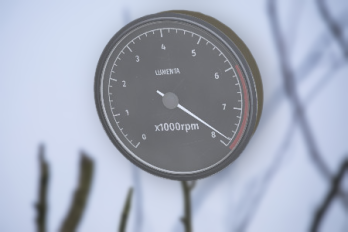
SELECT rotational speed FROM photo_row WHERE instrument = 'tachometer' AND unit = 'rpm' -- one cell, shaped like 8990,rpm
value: 7800,rpm
